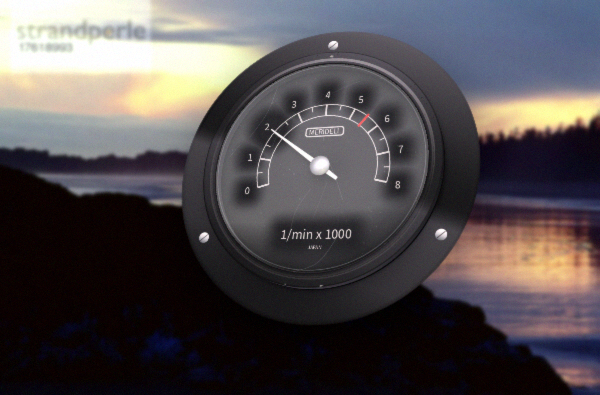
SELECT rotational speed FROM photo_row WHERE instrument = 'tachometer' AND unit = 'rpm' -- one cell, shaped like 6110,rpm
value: 2000,rpm
